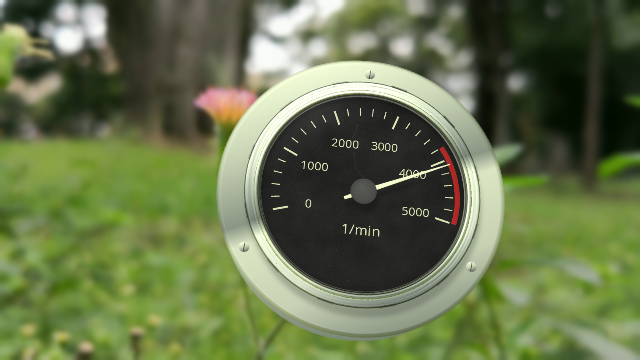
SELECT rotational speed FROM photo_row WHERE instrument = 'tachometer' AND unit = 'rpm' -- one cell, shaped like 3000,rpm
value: 4100,rpm
